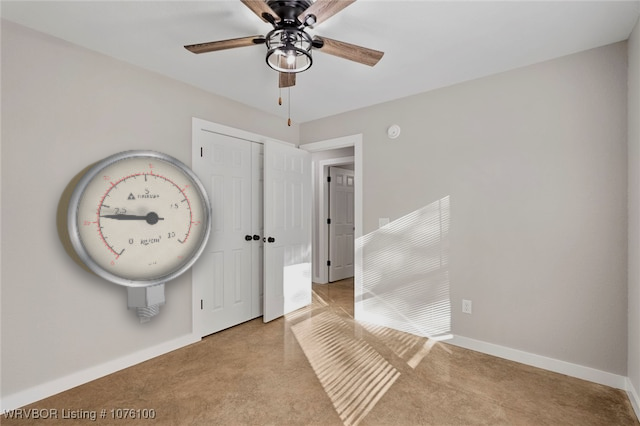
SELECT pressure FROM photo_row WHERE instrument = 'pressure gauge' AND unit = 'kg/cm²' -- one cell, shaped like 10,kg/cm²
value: 2,kg/cm²
